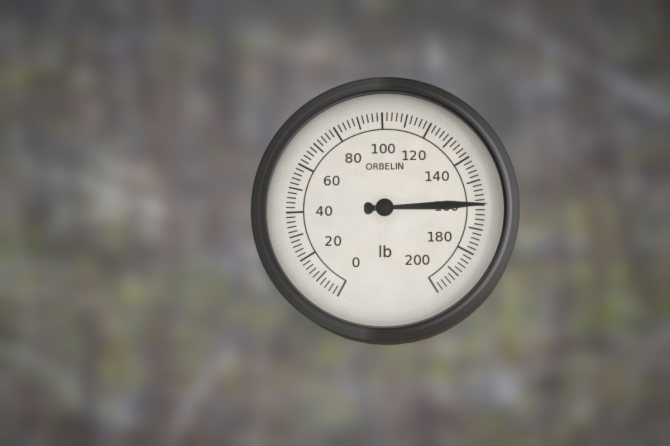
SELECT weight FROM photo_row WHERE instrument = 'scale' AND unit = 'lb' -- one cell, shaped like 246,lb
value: 160,lb
